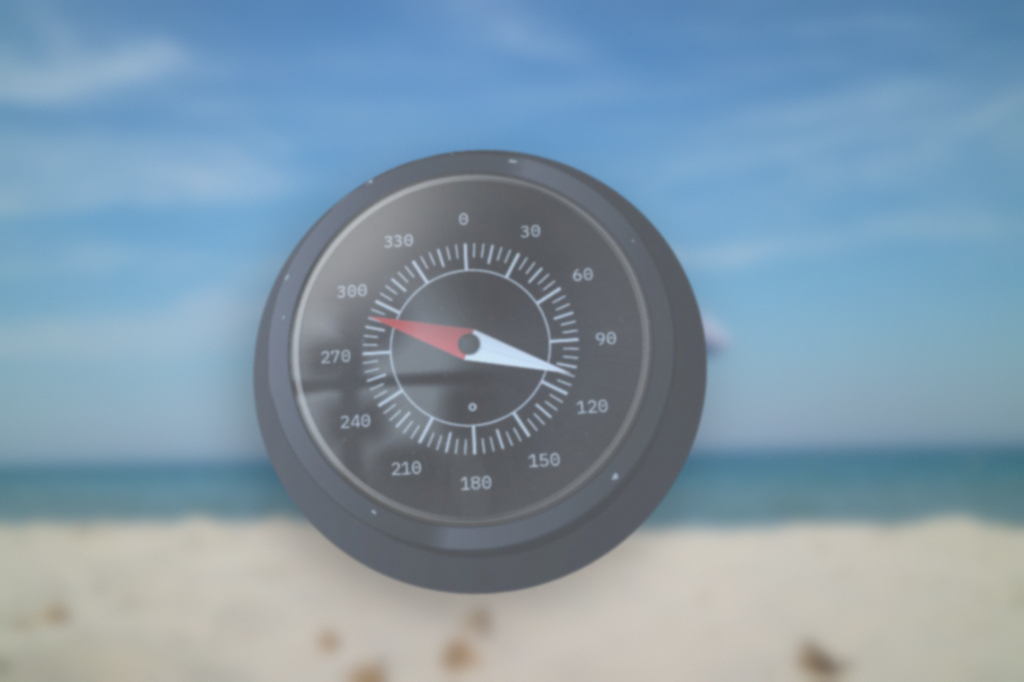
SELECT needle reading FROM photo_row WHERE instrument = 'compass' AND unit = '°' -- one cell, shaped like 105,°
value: 290,°
